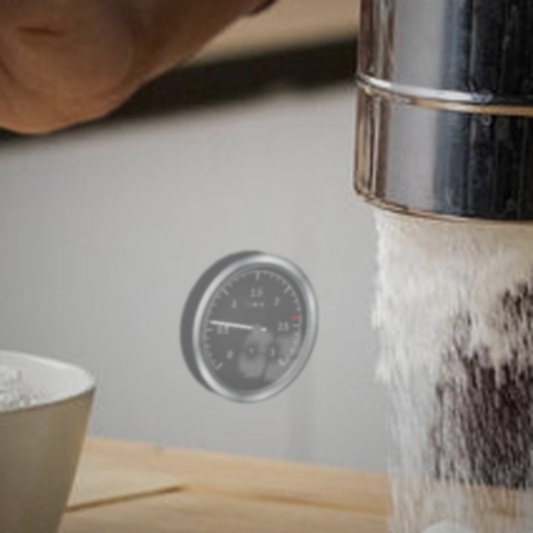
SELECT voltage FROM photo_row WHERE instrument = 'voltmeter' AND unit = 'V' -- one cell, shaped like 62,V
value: 0.6,V
